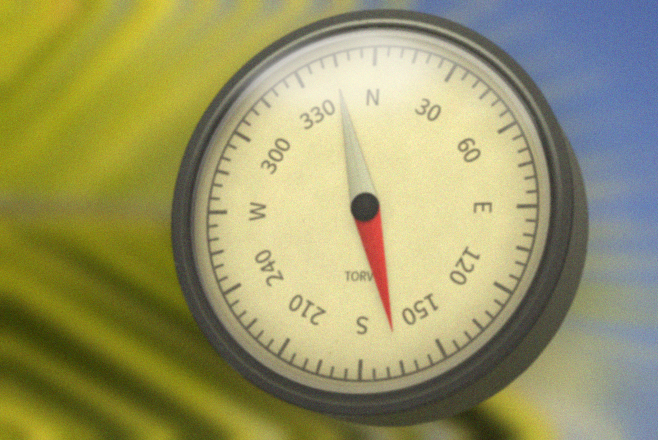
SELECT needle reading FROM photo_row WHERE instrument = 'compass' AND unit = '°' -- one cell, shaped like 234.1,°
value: 165,°
